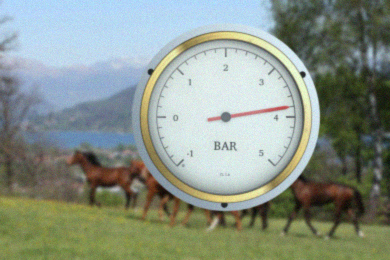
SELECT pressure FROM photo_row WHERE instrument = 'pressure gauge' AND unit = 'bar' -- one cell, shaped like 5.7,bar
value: 3.8,bar
